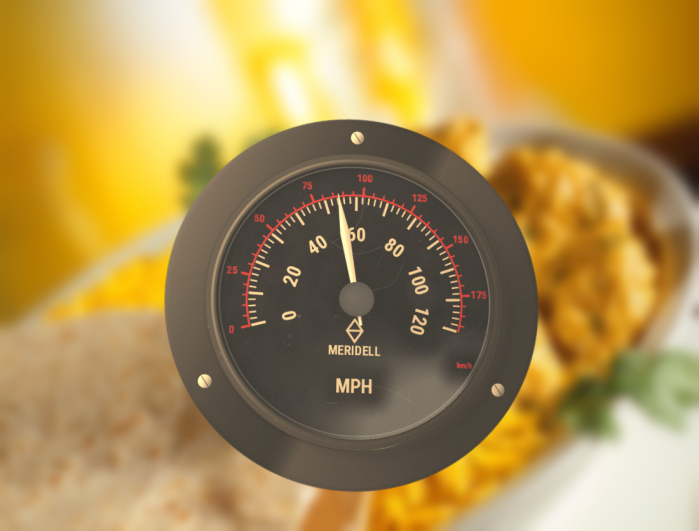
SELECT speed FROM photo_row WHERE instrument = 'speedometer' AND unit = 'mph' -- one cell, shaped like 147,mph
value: 54,mph
